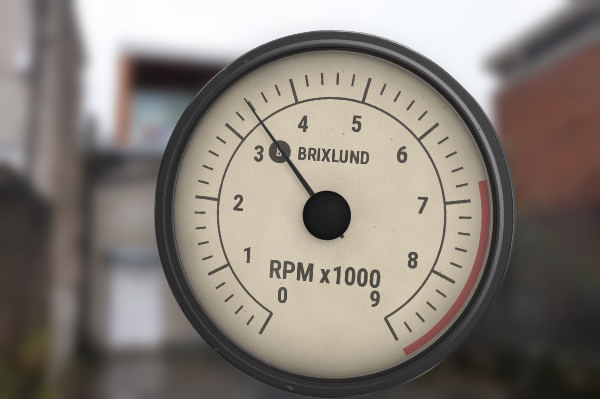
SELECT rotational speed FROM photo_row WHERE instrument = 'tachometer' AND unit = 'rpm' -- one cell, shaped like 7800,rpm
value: 3400,rpm
